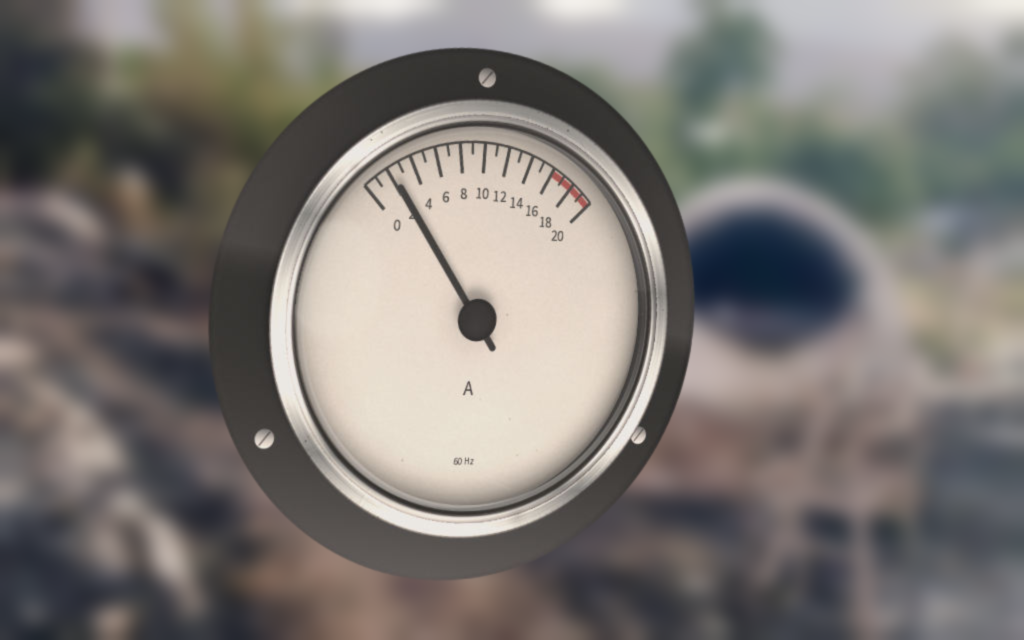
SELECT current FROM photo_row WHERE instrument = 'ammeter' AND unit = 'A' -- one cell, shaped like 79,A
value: 2,A
